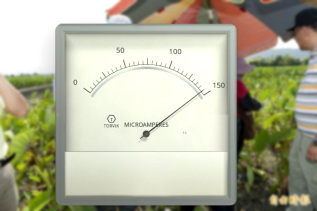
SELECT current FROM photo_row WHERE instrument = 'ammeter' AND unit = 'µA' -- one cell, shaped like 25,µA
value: 145,µA
